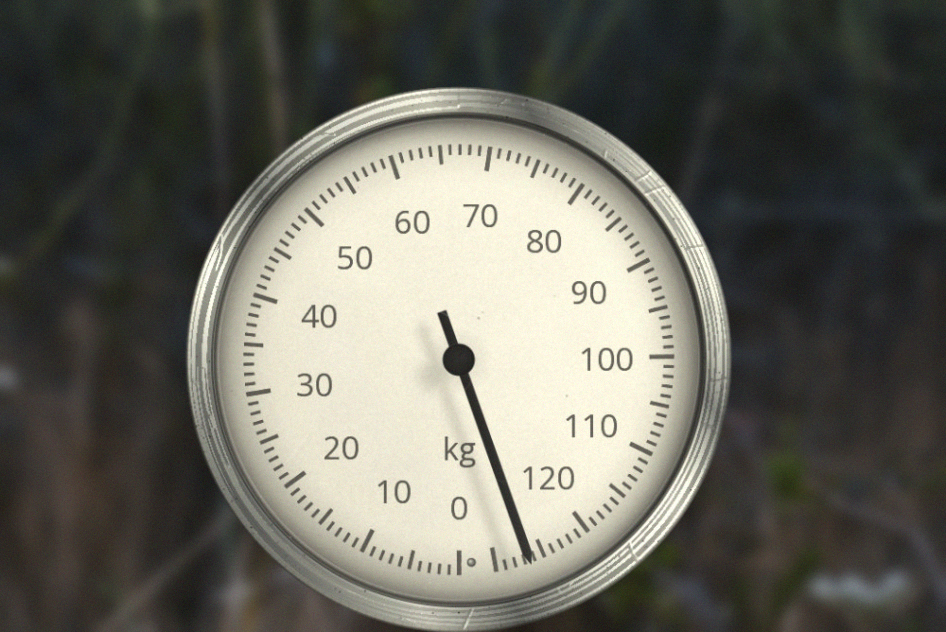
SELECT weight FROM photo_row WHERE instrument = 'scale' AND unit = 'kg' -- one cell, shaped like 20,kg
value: 126.5,kg
